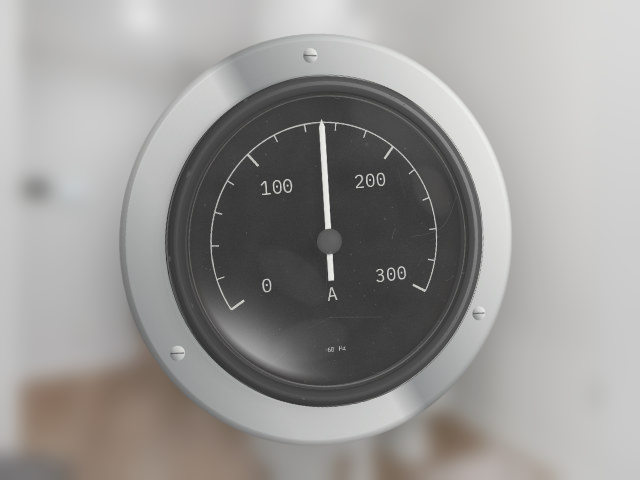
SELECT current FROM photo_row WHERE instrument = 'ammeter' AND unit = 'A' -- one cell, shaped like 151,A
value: 150,A
